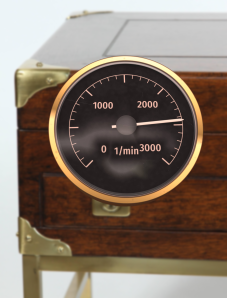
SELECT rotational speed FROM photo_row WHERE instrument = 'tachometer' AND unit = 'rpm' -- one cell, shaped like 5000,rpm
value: 2450,rpm
